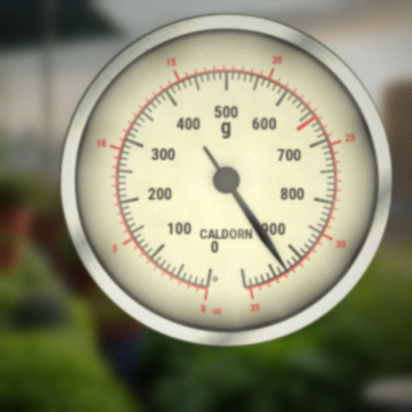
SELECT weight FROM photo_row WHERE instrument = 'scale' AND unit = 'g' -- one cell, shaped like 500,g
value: 930,g
